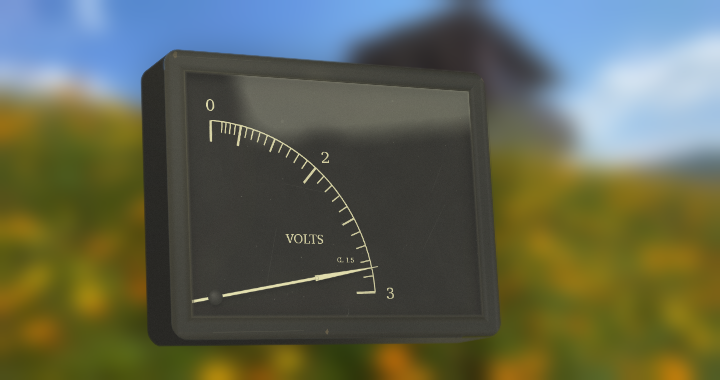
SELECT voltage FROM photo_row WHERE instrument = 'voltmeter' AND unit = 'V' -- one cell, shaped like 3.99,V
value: 2.85,V
